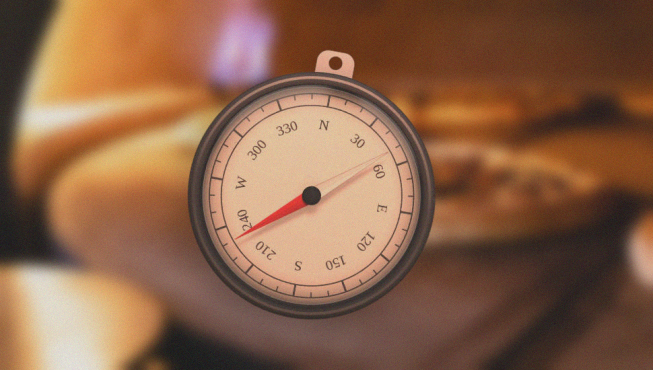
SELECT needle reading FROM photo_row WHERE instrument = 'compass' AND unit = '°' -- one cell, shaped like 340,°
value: 230,°
